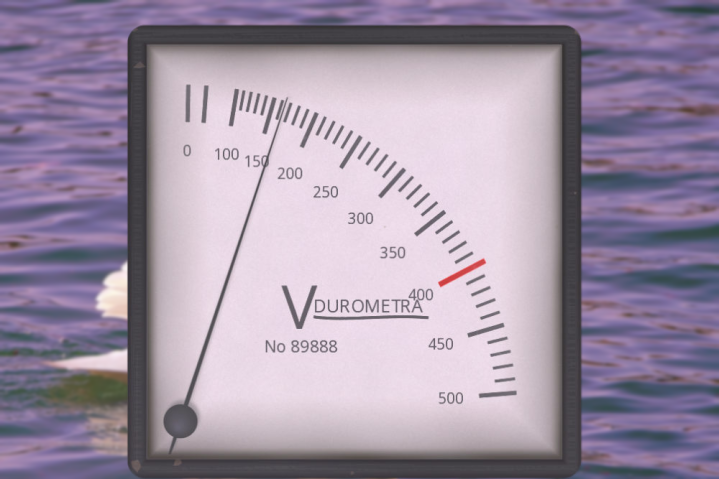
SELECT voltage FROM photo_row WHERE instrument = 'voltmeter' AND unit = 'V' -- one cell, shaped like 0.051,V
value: 165,V
